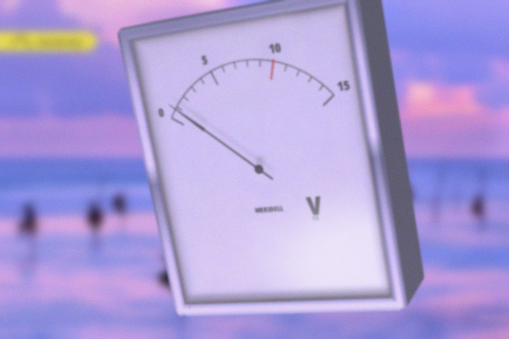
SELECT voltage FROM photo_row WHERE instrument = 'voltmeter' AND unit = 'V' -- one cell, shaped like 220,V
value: 1,V
